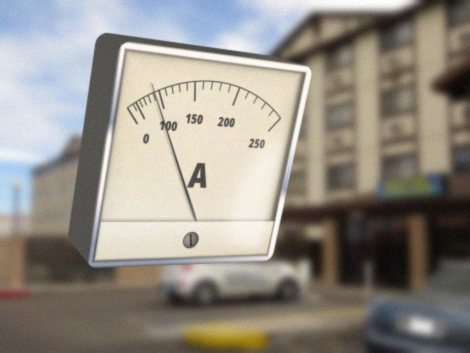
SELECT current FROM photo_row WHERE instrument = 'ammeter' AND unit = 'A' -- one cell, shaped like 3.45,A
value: 90,A
